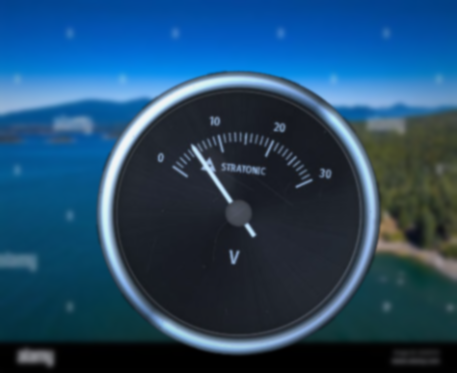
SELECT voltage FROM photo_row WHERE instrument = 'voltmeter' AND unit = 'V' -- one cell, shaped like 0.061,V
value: 5,V
